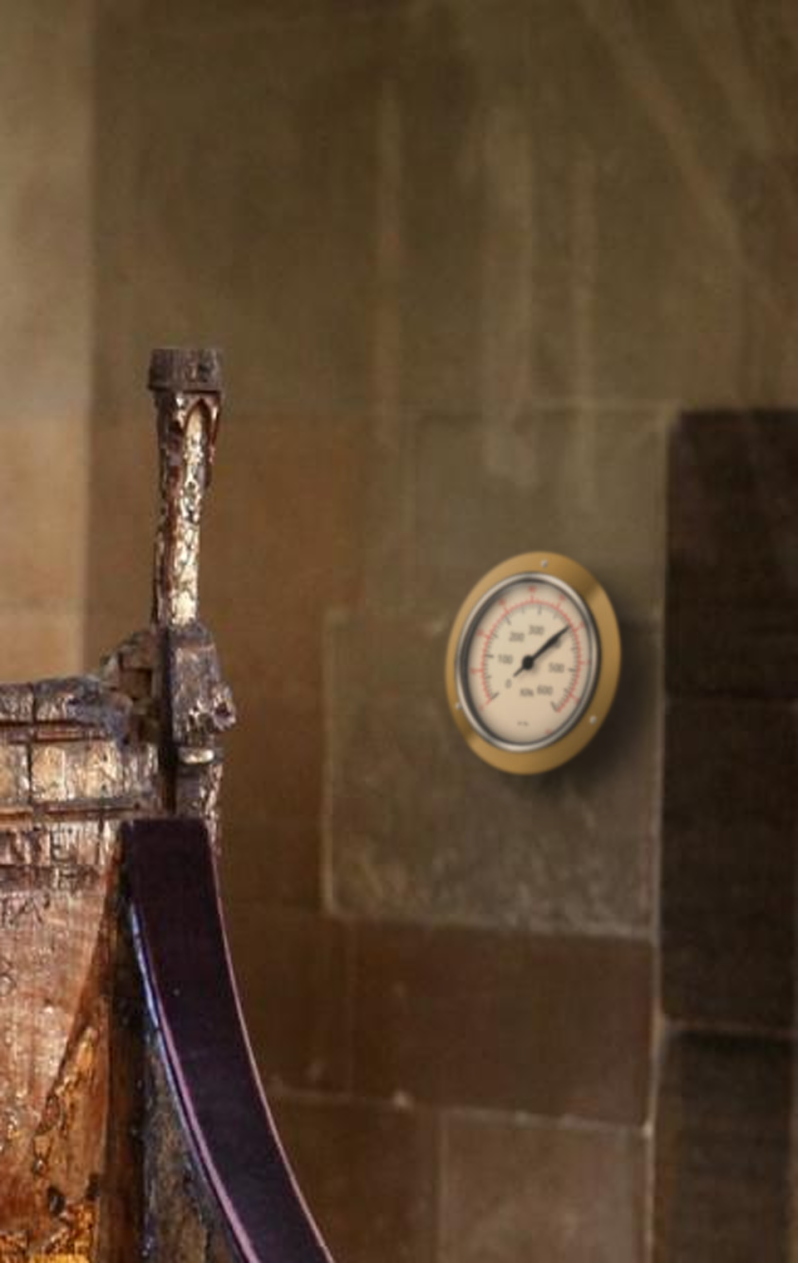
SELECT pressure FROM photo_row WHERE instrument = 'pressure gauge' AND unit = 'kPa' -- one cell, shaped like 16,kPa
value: 400,kPa
